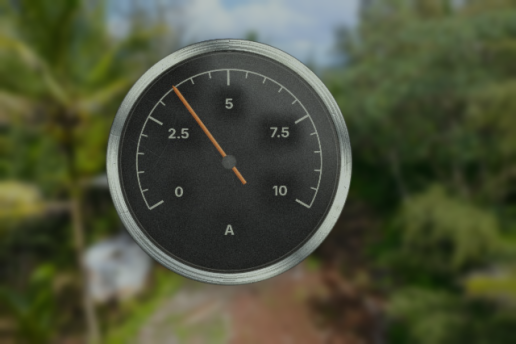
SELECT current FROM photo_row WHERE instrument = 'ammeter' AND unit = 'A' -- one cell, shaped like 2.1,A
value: 3.5,A
